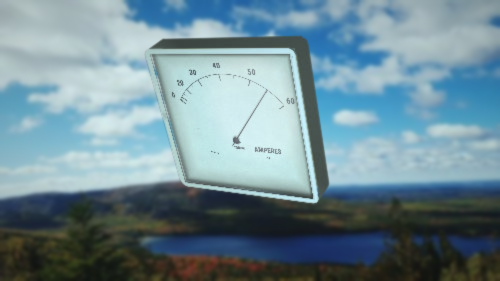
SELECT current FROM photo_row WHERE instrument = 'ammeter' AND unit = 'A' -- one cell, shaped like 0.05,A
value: 55,A
